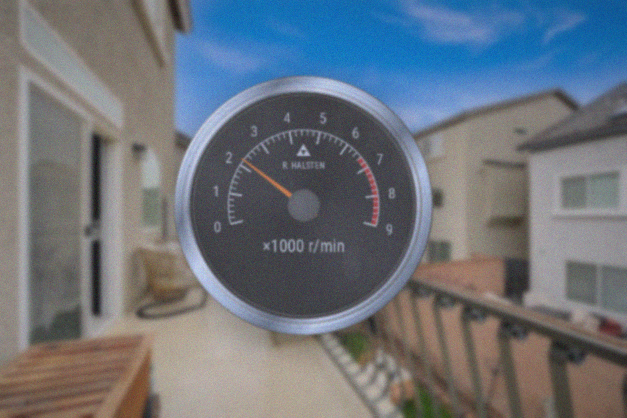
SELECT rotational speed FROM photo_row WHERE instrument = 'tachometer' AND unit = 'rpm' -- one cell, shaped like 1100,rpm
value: 2200,rpm
